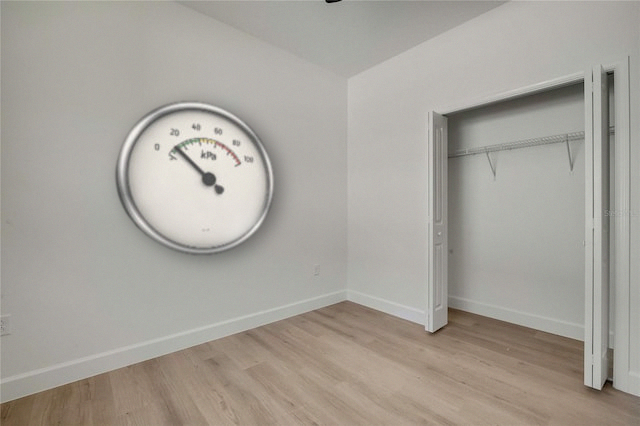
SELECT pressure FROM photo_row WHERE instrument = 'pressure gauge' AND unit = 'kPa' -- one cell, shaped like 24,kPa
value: 10,kPa
